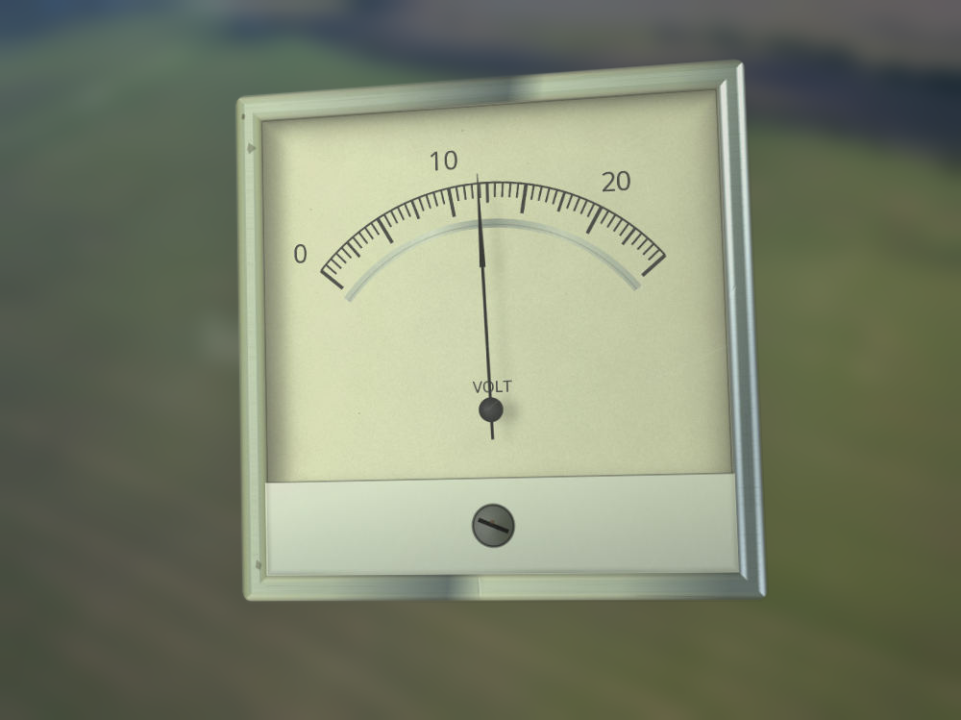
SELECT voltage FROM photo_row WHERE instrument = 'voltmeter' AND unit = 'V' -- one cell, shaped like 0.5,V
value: 12,V
